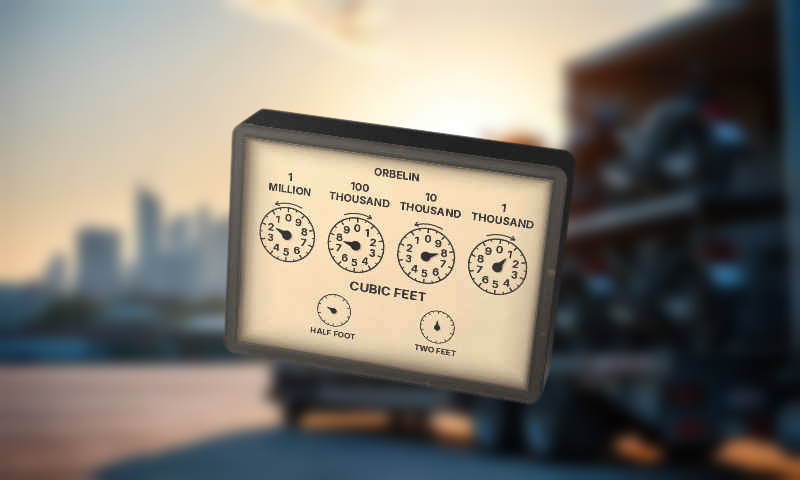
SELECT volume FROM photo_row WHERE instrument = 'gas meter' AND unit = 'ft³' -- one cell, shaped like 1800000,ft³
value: 178100,ft³
